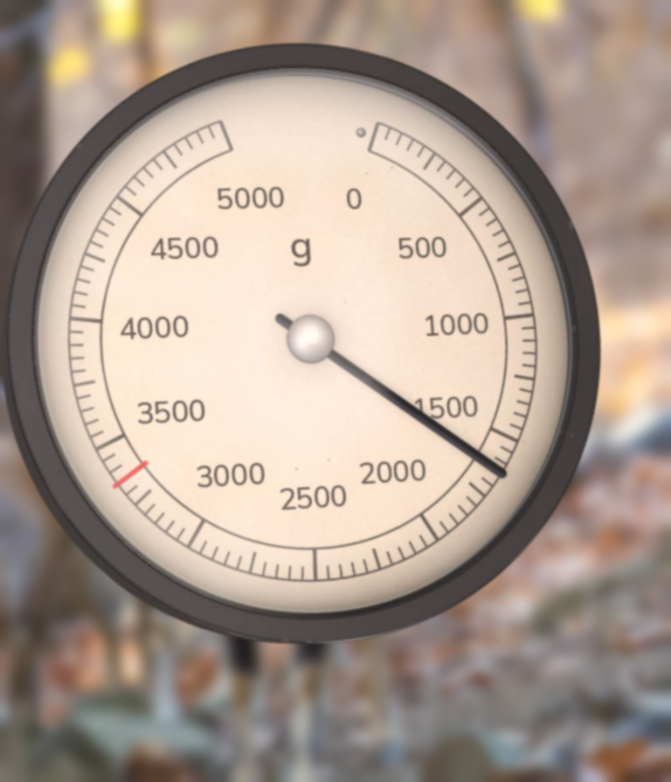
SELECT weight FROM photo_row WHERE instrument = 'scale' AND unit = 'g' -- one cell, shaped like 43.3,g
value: 1650,g
